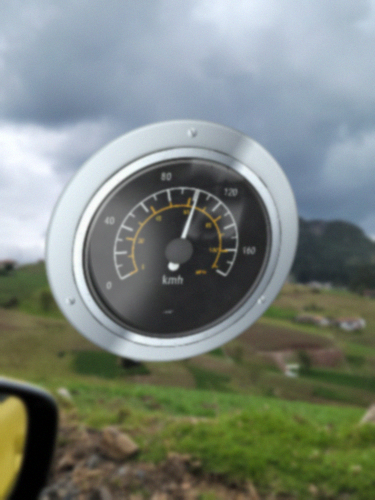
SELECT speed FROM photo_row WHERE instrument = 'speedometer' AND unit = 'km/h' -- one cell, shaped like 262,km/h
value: 100,km/h
